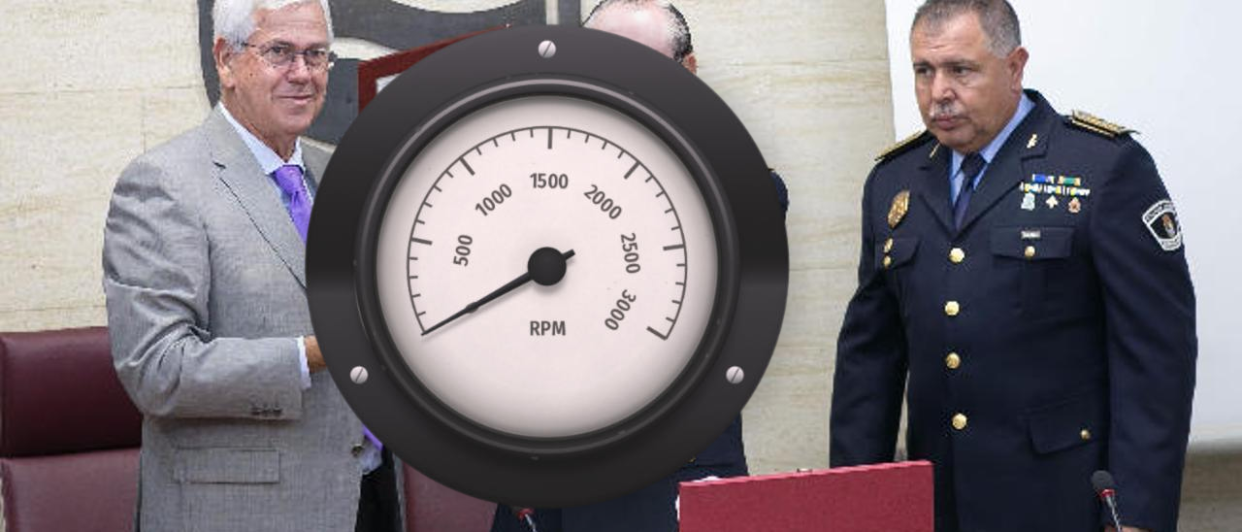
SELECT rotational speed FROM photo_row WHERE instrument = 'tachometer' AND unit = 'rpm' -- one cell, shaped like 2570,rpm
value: 0,rpm
